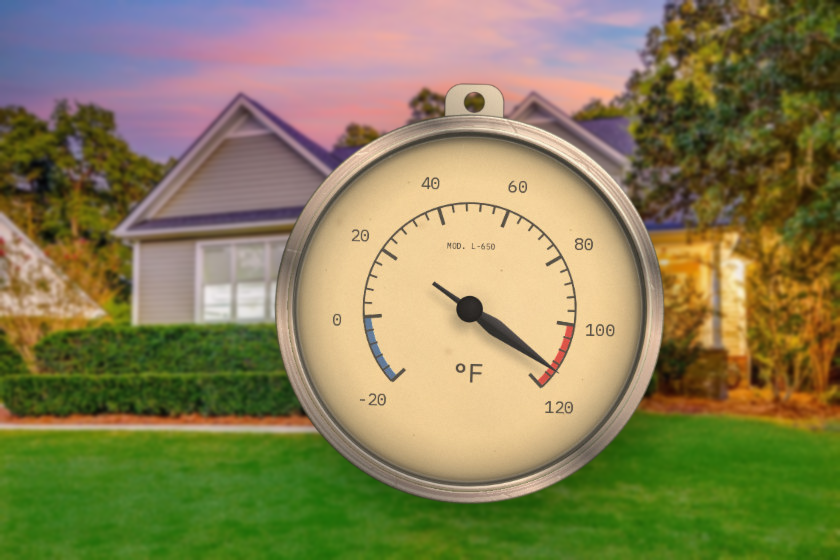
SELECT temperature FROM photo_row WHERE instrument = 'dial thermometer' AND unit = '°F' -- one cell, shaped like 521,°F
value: 114,°F
